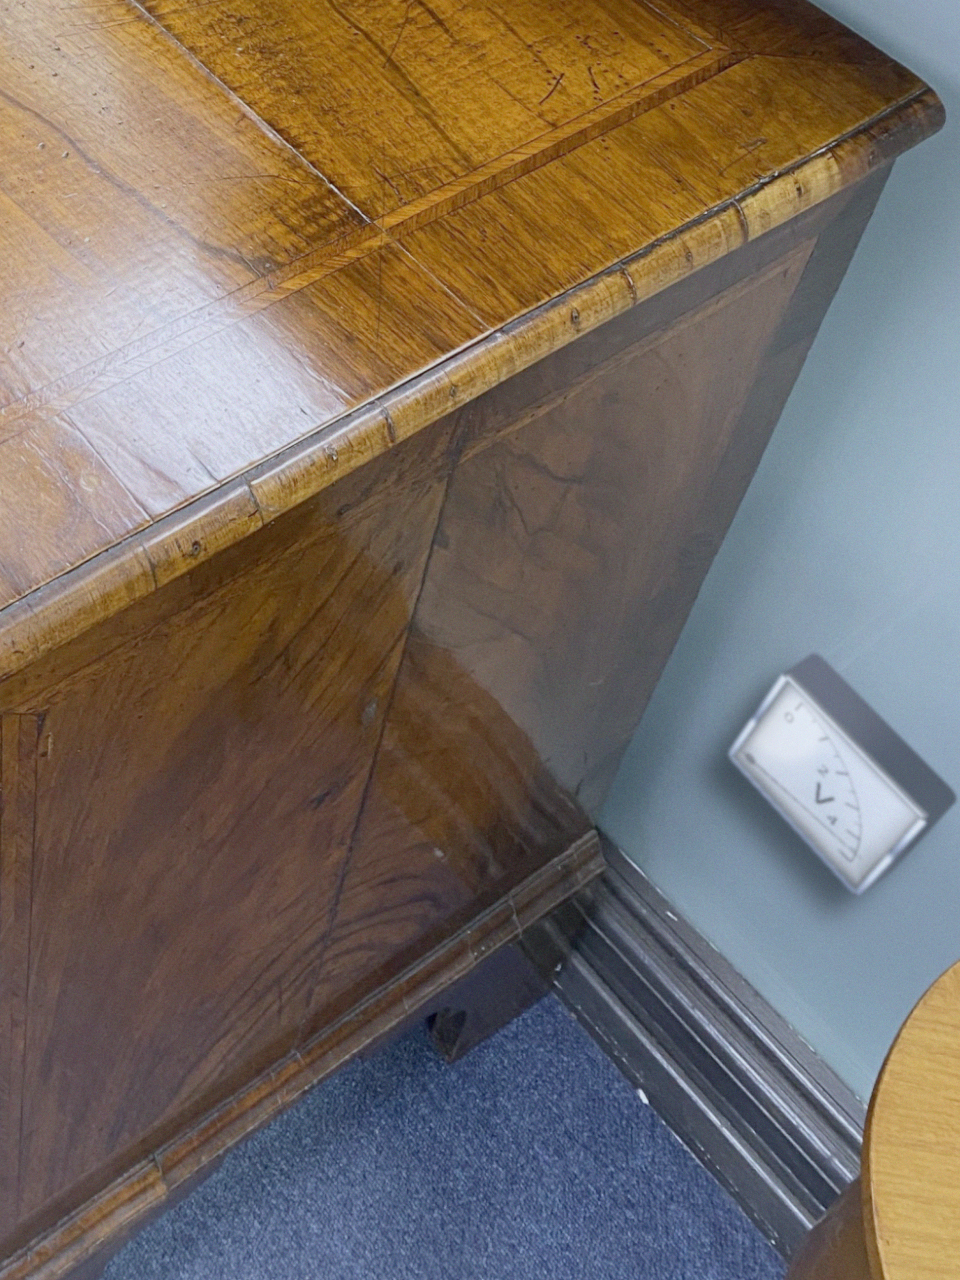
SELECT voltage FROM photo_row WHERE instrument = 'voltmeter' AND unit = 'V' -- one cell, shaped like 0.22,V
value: 4.5,V
